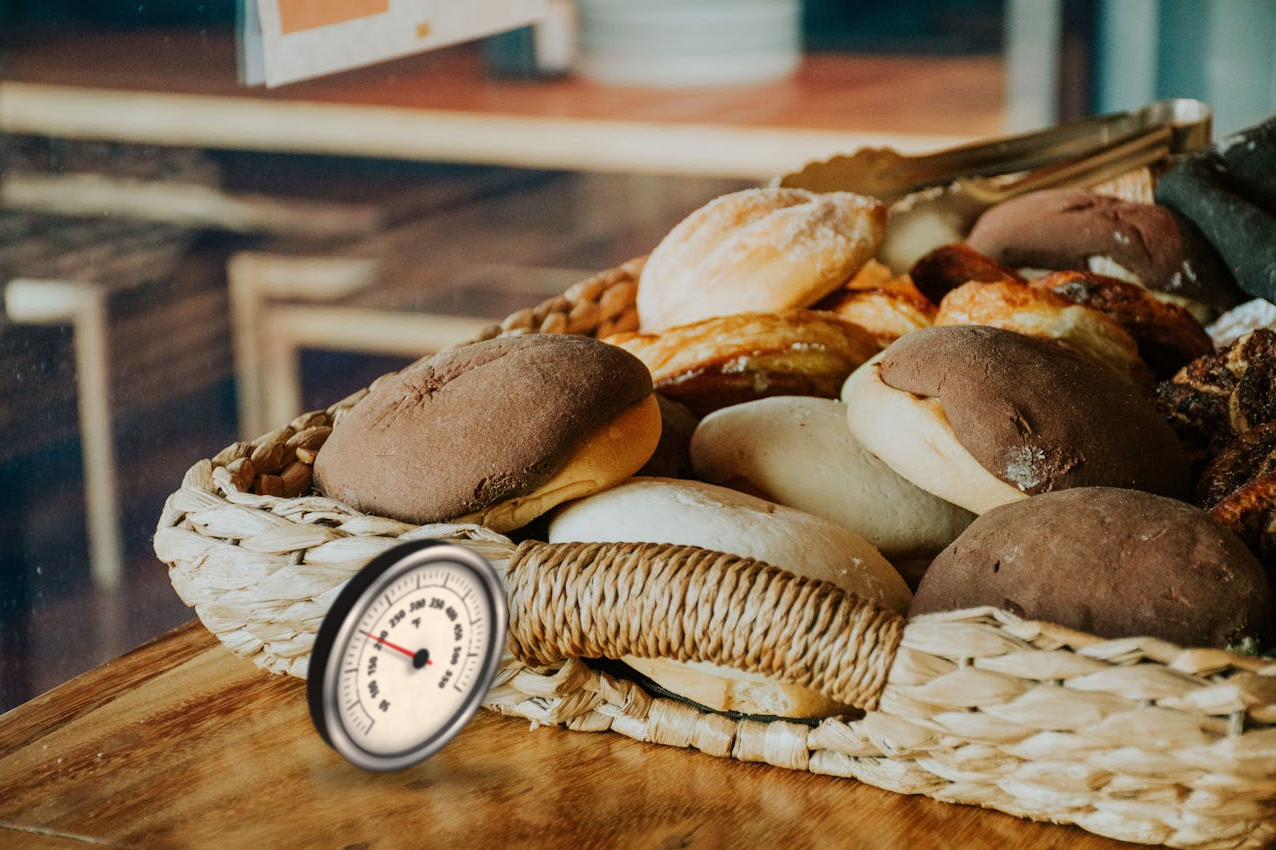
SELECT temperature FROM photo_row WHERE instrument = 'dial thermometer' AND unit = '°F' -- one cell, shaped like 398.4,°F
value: 200,°F
